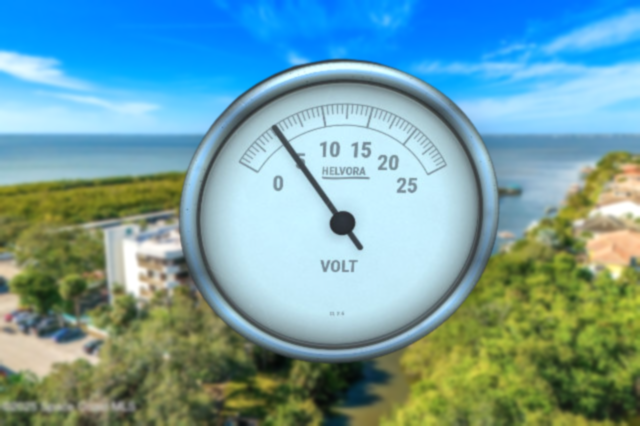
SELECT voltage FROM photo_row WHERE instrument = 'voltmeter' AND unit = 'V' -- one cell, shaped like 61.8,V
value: 5,V
